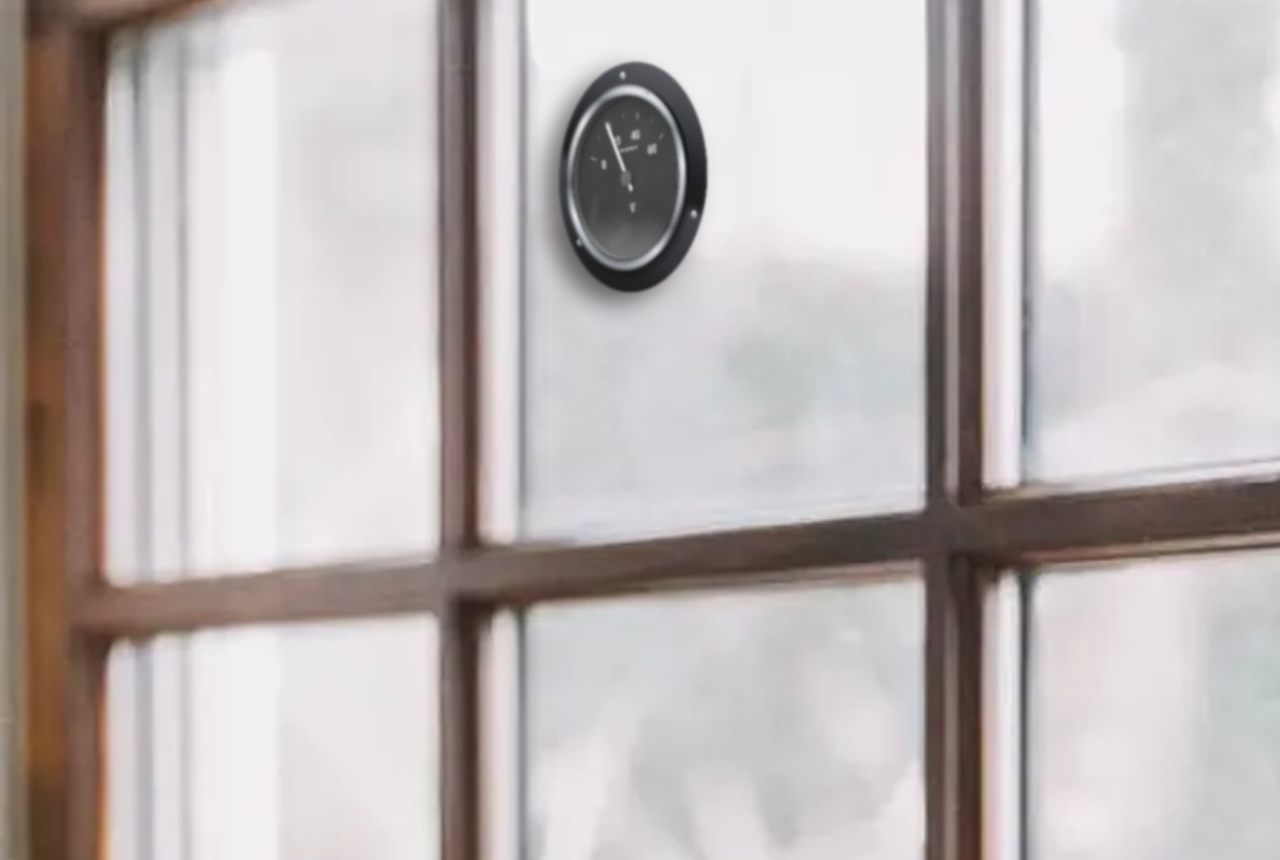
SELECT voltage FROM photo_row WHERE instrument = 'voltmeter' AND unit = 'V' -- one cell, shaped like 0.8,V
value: 20,V
